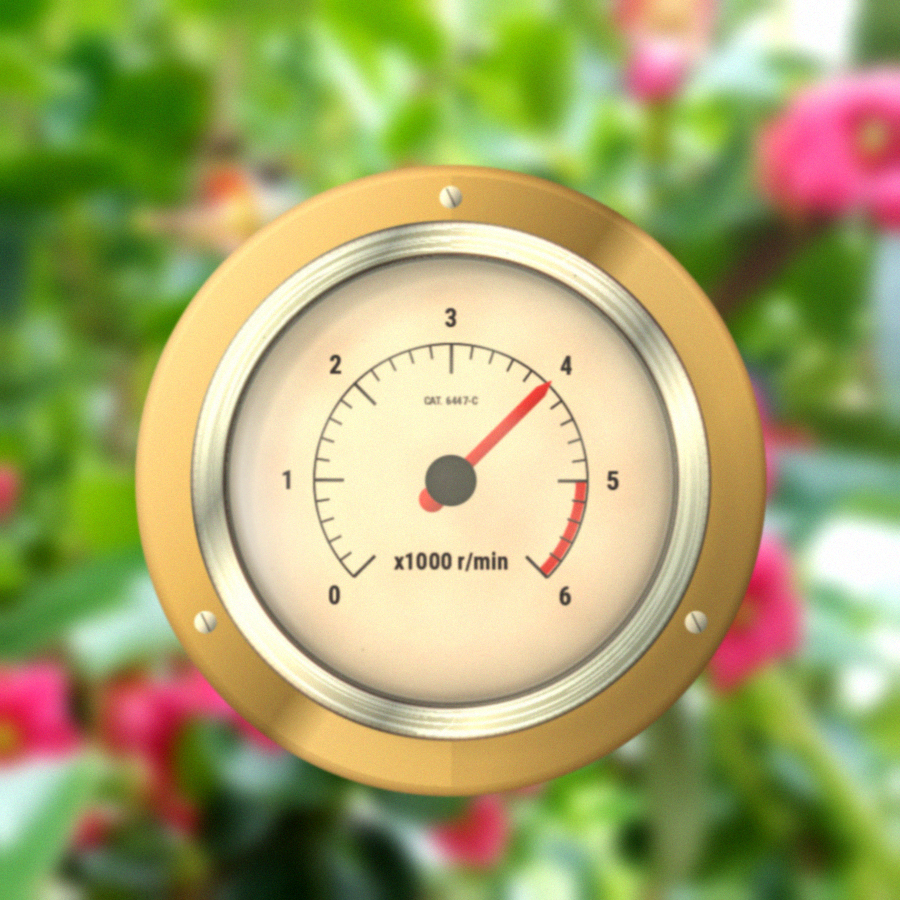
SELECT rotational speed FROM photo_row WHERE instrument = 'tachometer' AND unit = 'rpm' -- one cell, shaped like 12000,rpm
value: 4000,rpm
